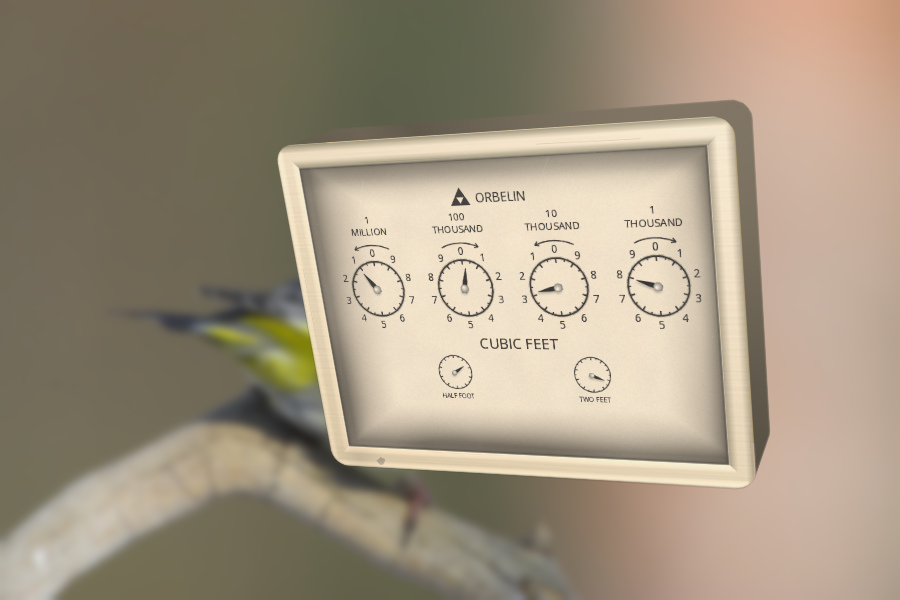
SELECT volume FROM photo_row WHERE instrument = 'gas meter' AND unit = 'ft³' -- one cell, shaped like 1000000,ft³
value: 102800,ft³
